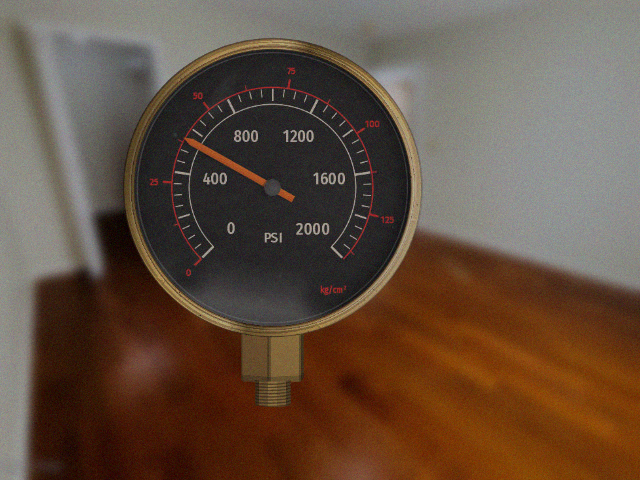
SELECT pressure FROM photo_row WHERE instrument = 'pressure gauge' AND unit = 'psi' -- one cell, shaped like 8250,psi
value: 550,psi
